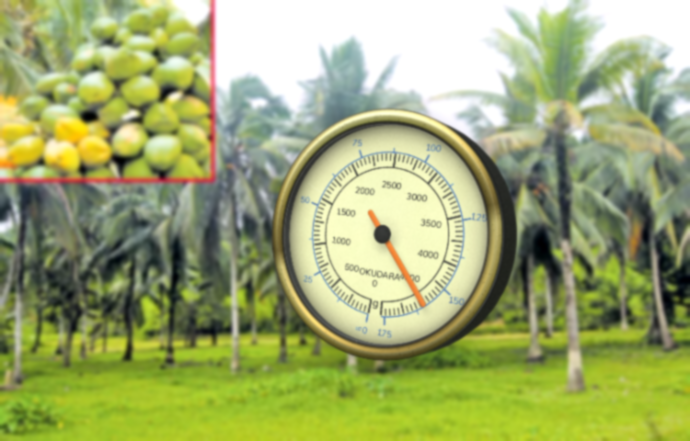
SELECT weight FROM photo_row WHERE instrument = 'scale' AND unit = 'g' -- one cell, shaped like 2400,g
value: 4500,g
